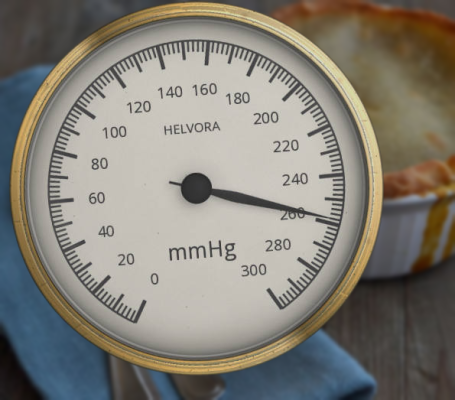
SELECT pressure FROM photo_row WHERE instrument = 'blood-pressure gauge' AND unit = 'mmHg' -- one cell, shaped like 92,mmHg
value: 258,mmHg
